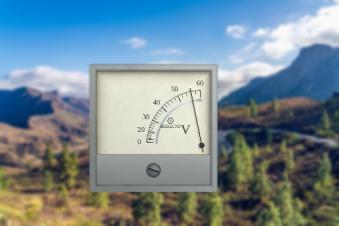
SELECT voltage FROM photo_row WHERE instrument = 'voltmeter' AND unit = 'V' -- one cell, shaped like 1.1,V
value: 56,V
